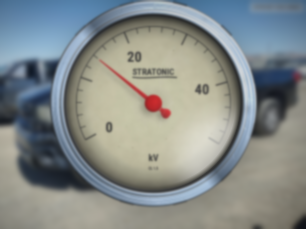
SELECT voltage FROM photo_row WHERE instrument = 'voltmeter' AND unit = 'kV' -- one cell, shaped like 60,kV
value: 14,kV
